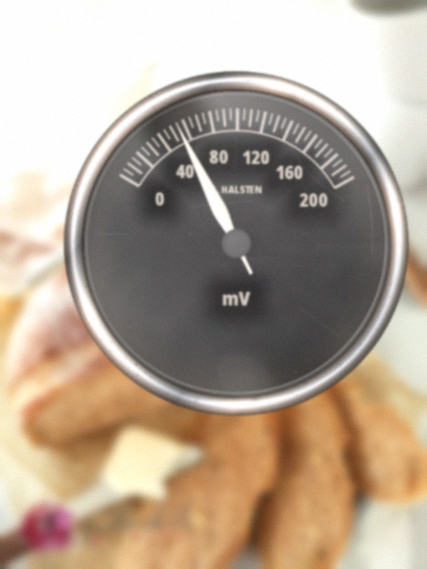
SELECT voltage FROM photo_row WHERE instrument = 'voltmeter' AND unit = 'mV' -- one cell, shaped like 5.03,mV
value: 55,mV
